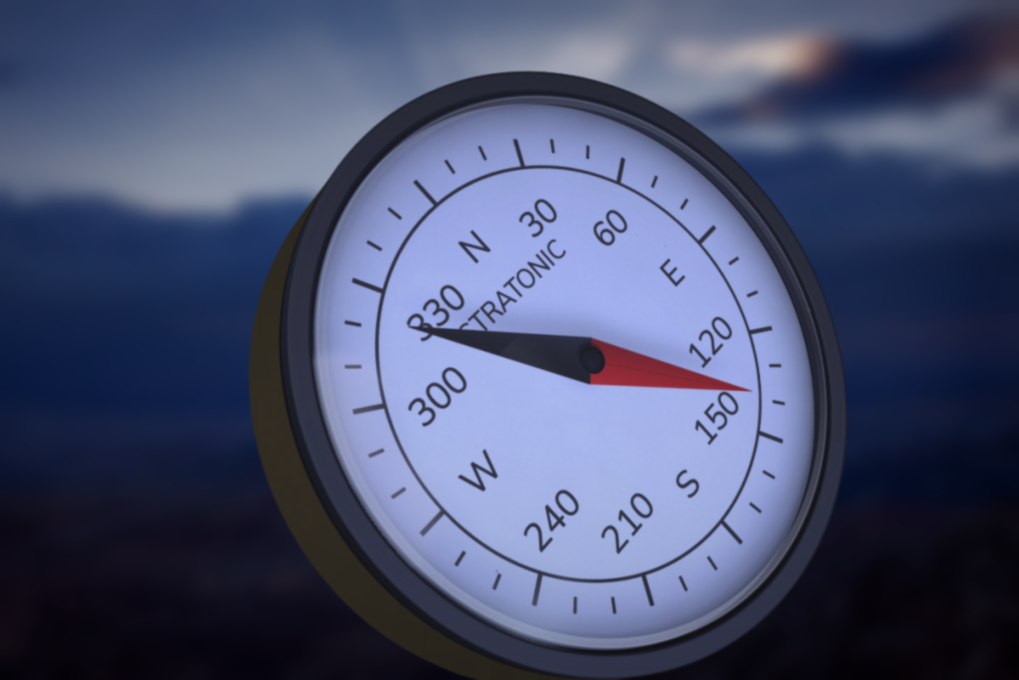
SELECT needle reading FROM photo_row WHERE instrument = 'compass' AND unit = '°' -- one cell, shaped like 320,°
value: 140,°
